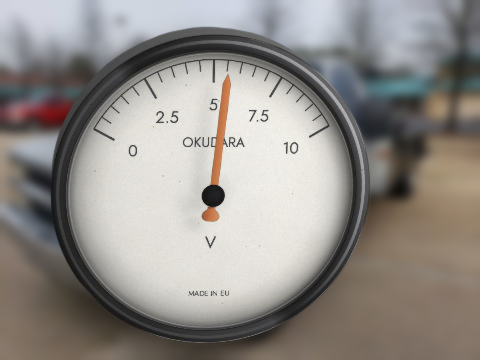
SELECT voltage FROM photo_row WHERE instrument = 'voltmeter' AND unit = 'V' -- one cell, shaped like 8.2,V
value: 5.5,V
